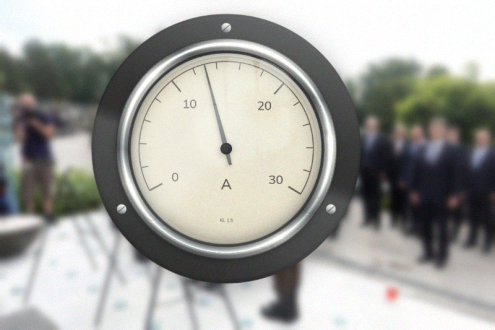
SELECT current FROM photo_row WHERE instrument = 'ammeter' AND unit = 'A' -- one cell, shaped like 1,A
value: 13,A
